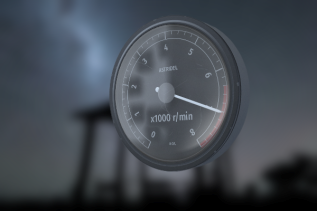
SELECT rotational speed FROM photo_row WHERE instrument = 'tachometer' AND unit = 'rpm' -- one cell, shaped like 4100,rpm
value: 7000,rpm
